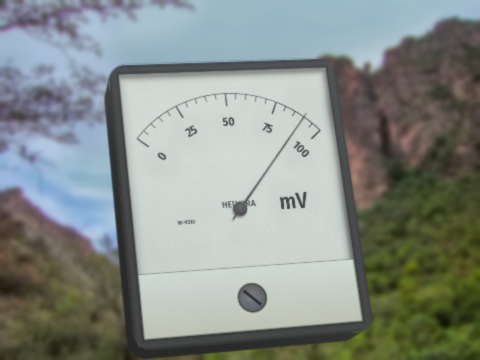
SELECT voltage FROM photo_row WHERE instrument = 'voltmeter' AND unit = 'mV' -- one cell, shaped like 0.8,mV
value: 90,mV
